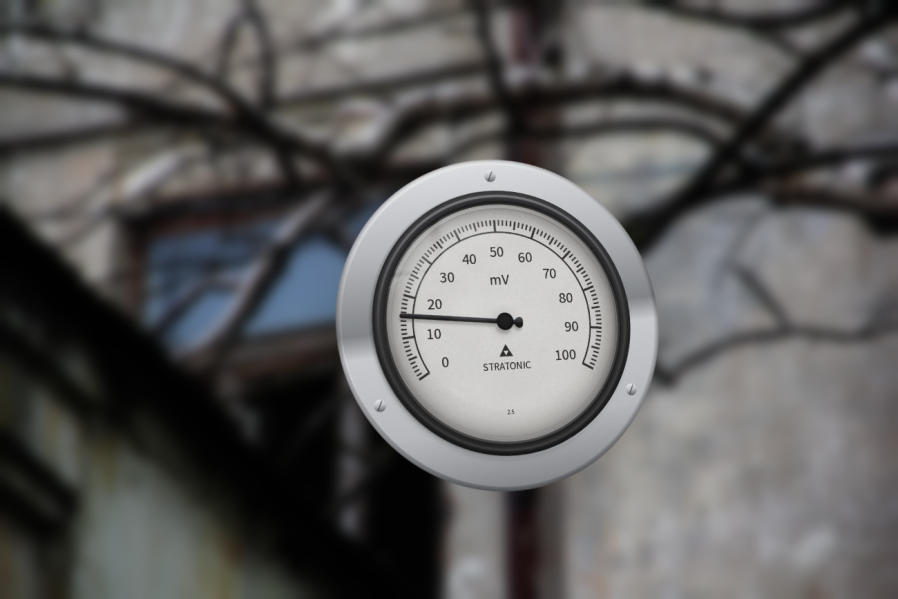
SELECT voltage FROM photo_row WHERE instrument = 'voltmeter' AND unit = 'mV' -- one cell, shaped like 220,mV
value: 15,mV
